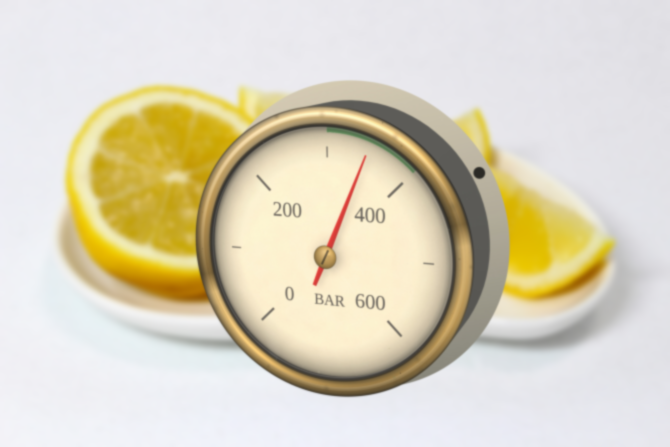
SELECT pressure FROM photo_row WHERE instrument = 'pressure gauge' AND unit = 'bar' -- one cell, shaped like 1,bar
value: 350,bar
